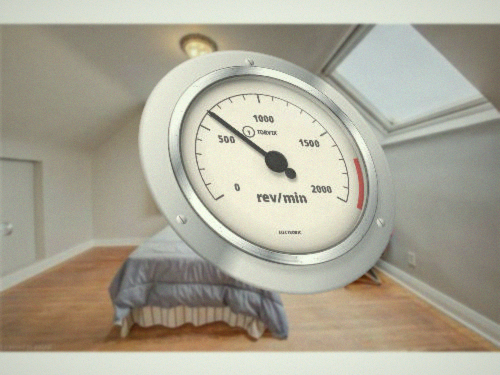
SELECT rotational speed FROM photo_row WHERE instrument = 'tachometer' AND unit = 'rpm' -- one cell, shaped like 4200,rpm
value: 600,rpm
